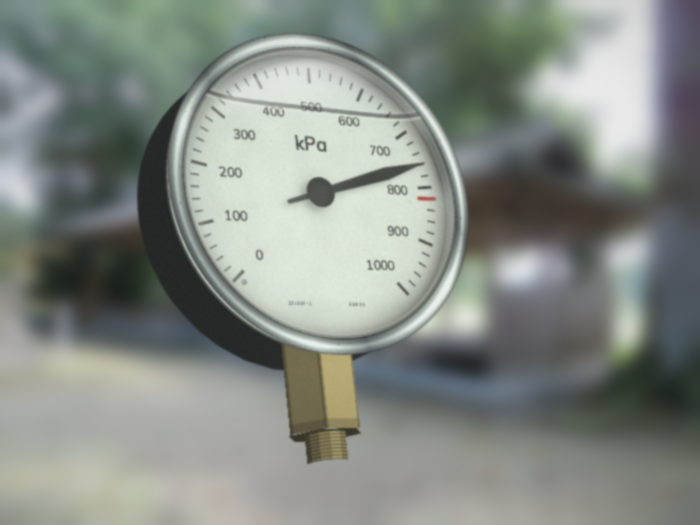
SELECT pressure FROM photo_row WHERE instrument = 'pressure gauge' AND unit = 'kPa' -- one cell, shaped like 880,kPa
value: 760,kPa
